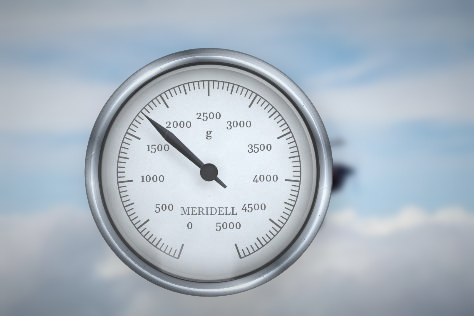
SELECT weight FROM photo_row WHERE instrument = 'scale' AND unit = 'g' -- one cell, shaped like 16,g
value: 1750,g
